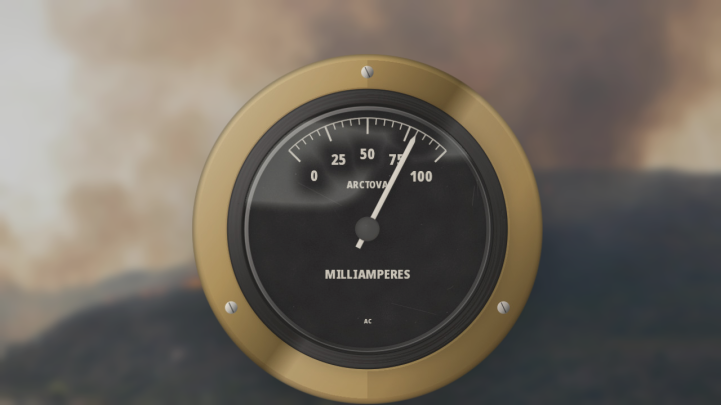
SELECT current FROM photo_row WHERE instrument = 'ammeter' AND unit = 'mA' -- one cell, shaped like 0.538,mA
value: 80,mA
